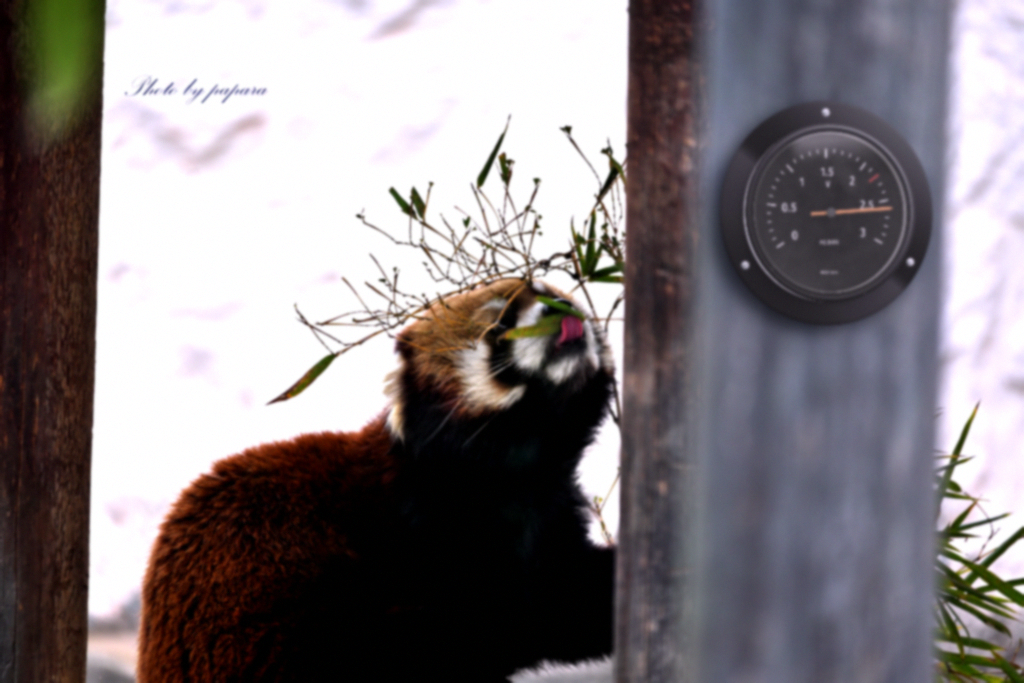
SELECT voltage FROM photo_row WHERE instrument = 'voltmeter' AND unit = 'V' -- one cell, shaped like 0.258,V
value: 2.6,V
